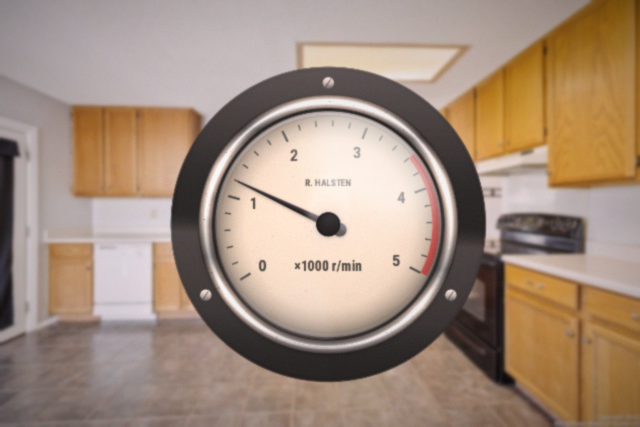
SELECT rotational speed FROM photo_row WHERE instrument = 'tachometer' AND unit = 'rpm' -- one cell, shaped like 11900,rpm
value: 1200,rpm
